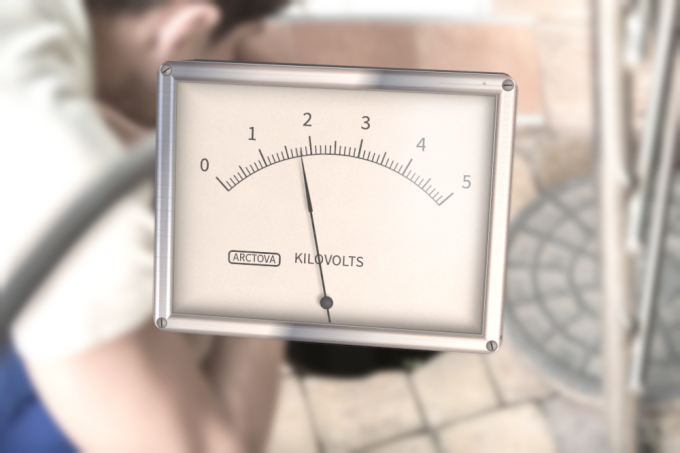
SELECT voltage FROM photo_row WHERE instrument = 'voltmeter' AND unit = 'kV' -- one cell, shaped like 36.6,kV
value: 1.8,kV
